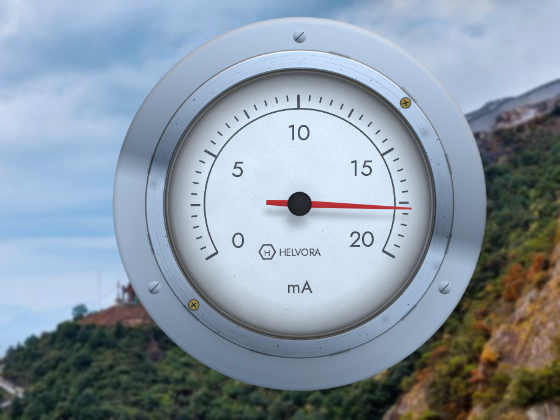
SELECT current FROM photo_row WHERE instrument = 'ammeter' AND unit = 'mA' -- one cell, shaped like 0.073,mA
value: 17.75,mA
